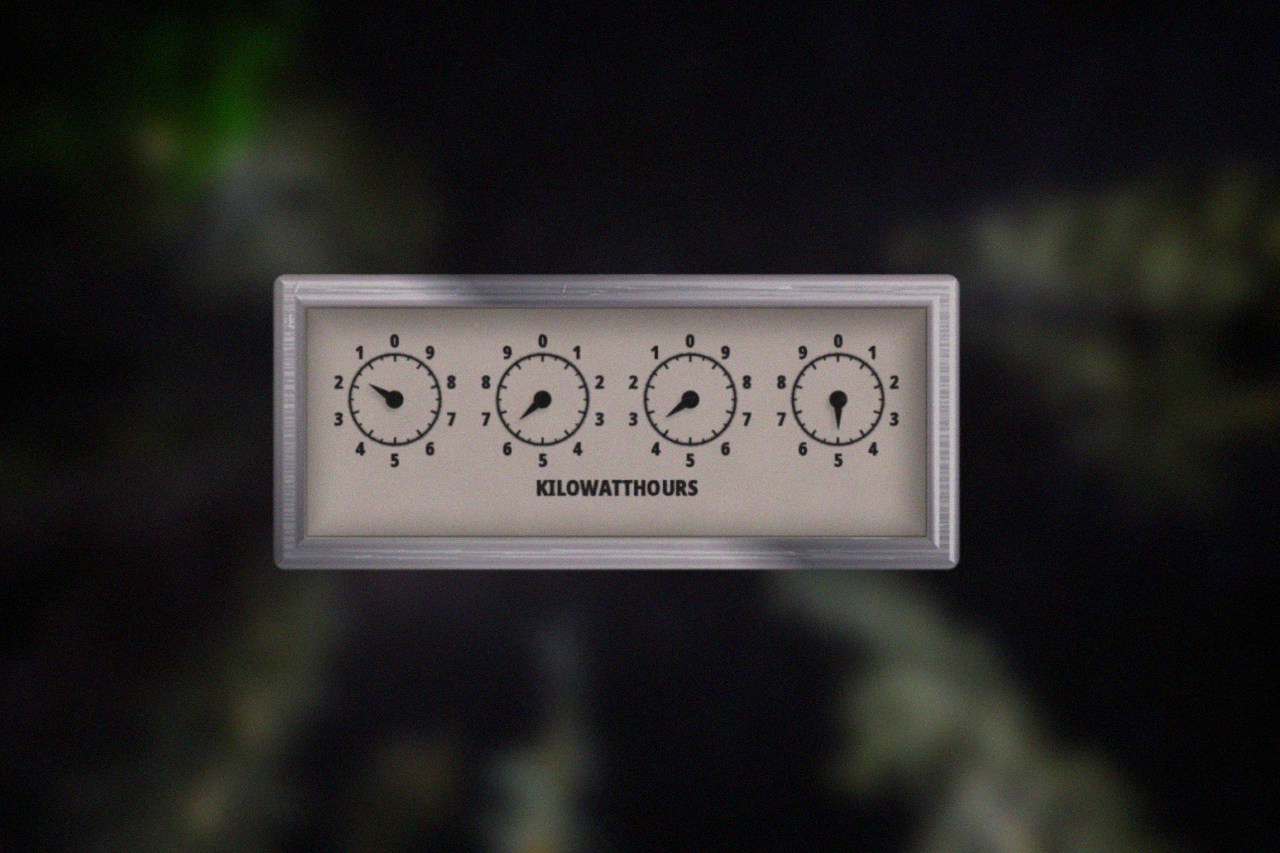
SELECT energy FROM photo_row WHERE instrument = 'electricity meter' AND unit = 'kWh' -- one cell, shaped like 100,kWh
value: 1635,kWh
